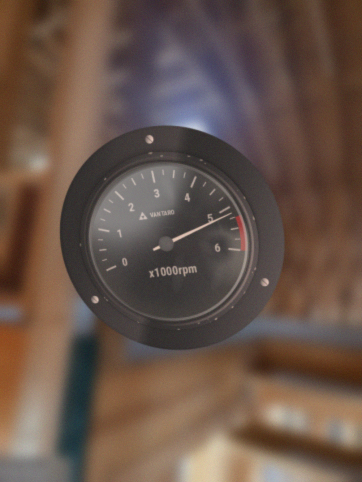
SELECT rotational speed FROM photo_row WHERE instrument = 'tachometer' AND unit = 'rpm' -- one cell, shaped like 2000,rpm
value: 5125,rpm
